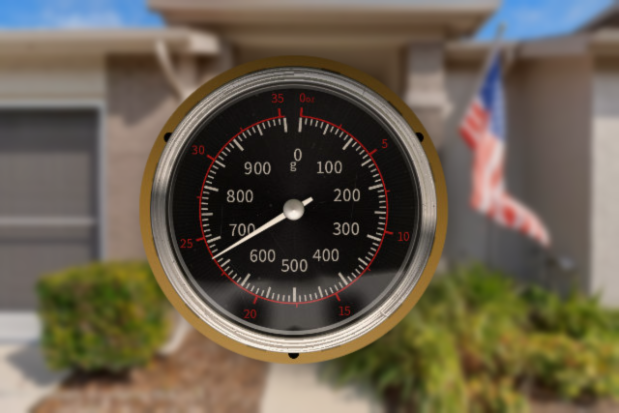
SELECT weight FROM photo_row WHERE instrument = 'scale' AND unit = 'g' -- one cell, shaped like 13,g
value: 670,g
